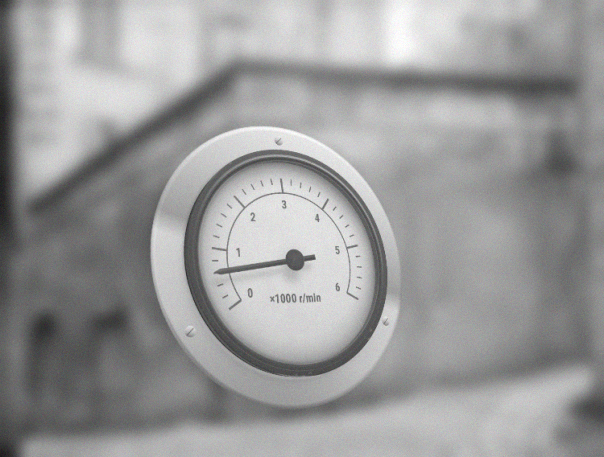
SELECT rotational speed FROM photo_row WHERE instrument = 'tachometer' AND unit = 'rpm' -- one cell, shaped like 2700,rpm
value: 600,rpm
